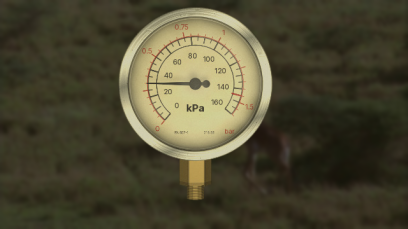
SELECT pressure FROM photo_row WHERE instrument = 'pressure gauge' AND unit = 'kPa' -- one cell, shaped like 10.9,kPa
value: 30,kPa
